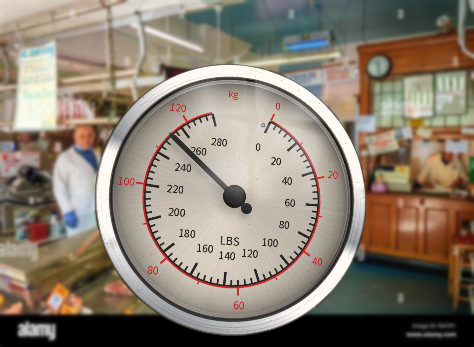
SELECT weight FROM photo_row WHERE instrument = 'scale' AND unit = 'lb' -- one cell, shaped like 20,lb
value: 252,lb
